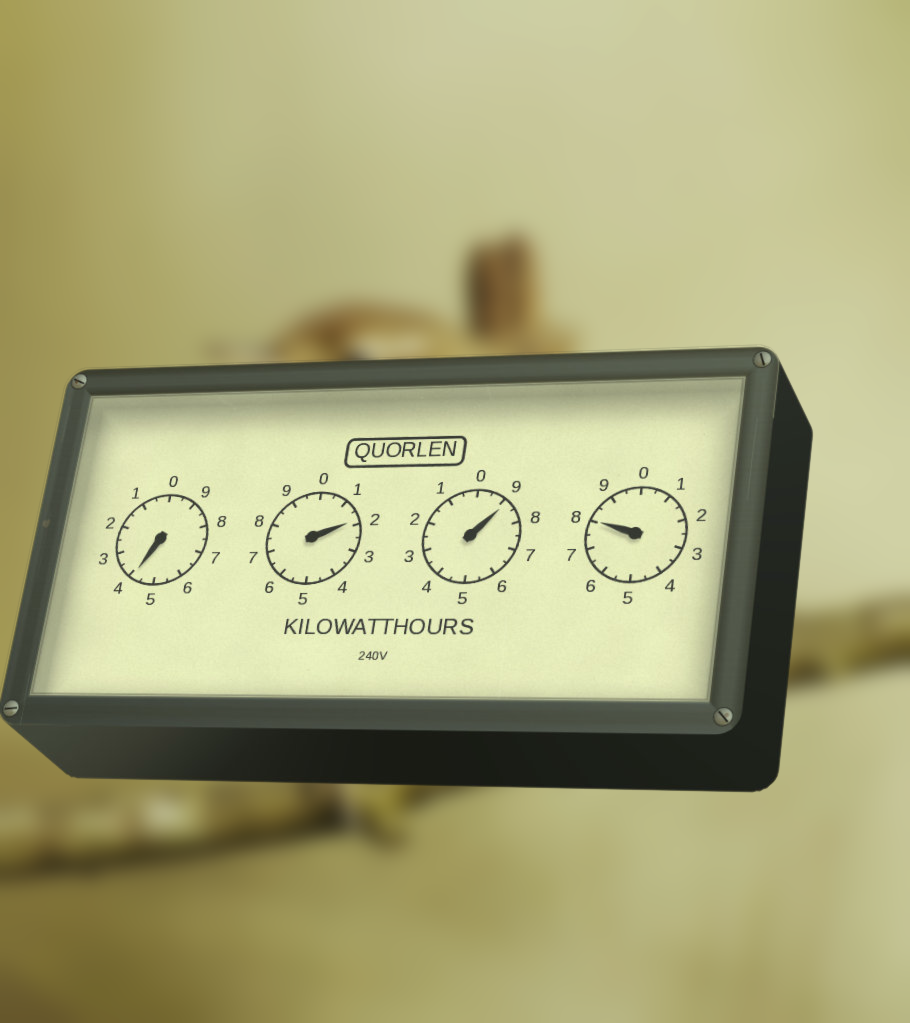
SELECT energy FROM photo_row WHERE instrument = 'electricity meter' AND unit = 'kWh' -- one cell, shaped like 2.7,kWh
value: 4188,kWh
